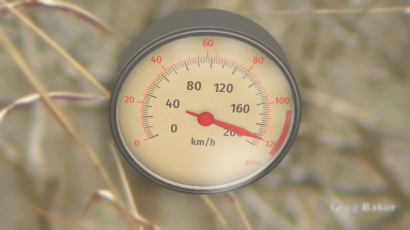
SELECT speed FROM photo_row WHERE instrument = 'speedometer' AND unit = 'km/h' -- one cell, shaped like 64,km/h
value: 190,km/h
